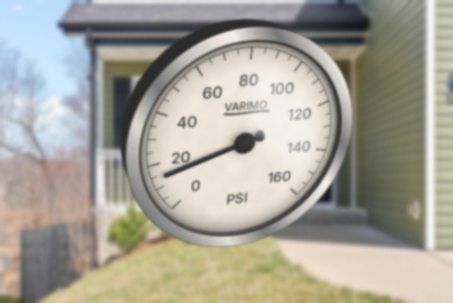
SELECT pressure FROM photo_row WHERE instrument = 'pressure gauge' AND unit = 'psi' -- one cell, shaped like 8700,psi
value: 15,psi
